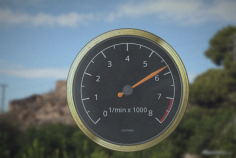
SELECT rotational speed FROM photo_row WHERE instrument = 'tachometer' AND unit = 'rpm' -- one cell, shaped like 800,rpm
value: 5750,rpm
